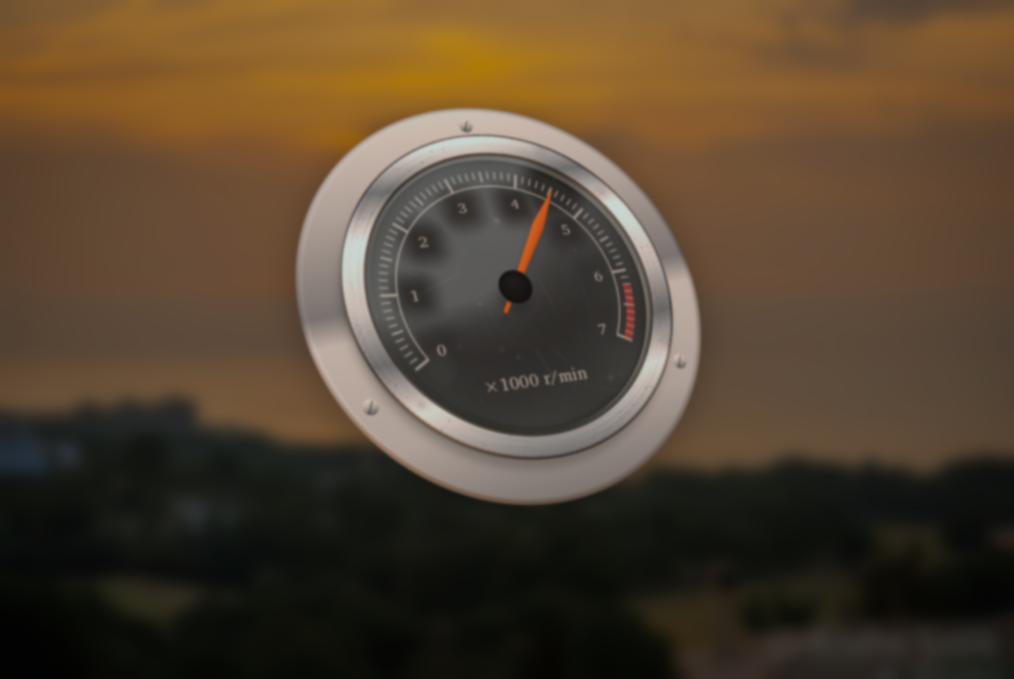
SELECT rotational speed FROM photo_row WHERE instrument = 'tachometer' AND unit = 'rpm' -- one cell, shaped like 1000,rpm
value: 4500,rpm
